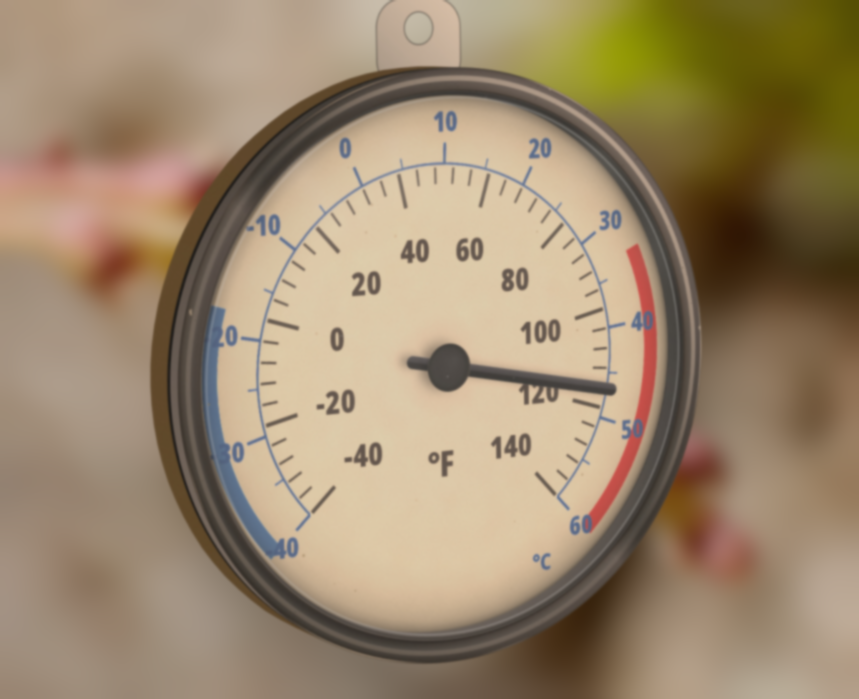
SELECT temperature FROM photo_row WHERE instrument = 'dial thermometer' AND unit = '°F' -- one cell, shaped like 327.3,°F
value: 116,°F
